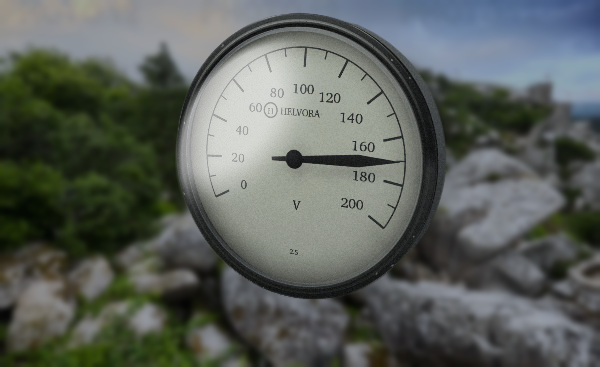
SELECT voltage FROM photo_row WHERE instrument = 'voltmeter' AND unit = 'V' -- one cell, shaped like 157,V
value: 170,V
